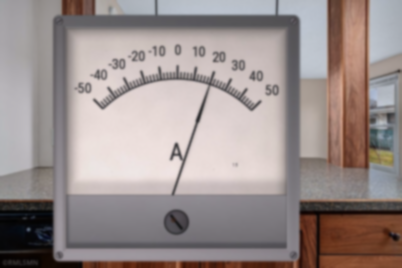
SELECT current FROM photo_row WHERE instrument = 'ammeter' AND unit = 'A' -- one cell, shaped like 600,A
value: 20,A
